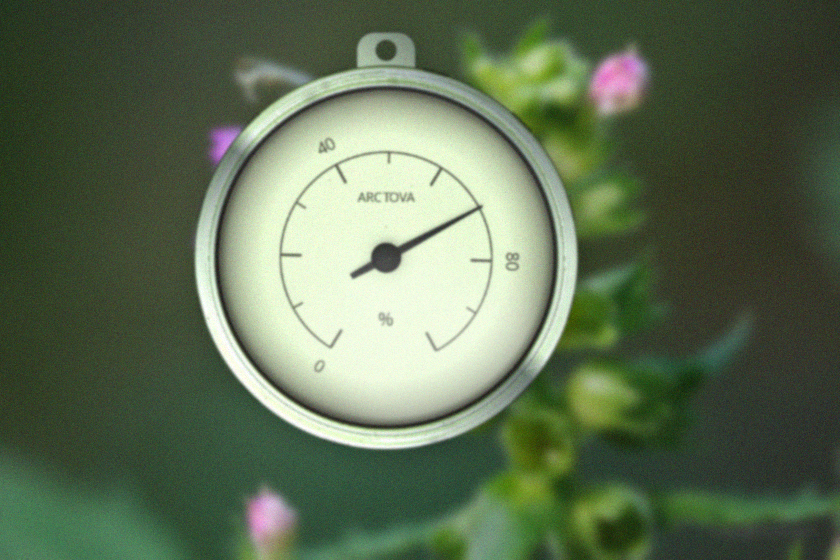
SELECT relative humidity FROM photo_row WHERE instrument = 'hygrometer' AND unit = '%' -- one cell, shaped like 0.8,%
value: 70,%
